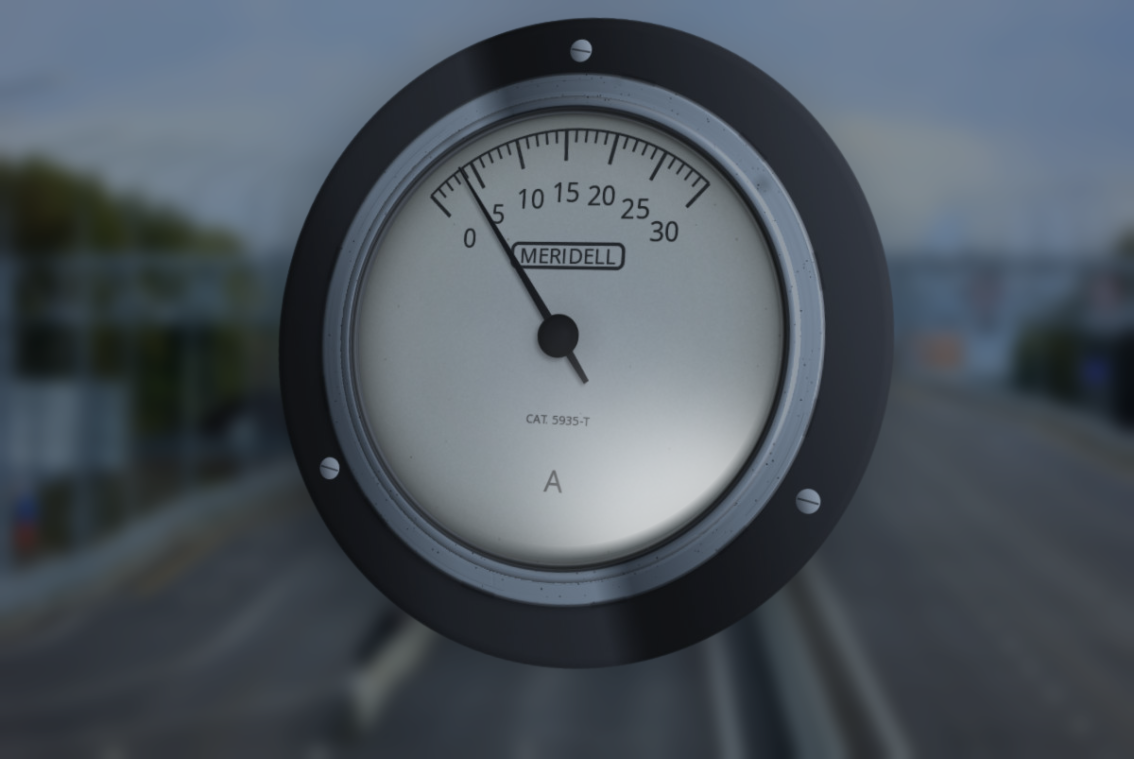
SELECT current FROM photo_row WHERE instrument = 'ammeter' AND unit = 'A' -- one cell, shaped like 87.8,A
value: 4,A
